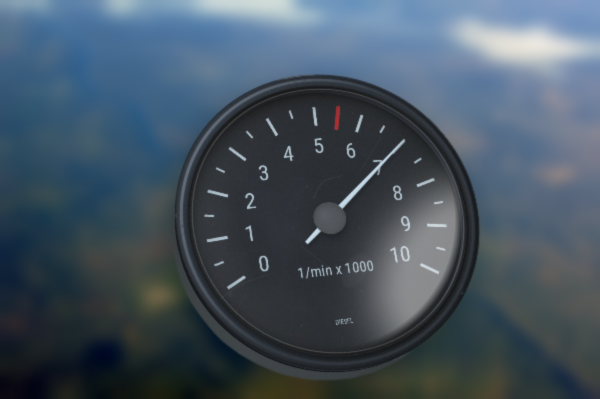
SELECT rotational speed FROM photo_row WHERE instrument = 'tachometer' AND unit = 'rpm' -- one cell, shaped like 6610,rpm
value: 7000,rpm
